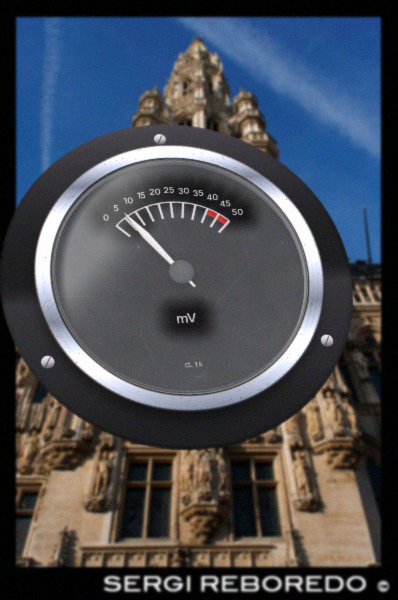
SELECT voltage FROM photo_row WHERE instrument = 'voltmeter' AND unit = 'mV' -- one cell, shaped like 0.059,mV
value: 5,mV
